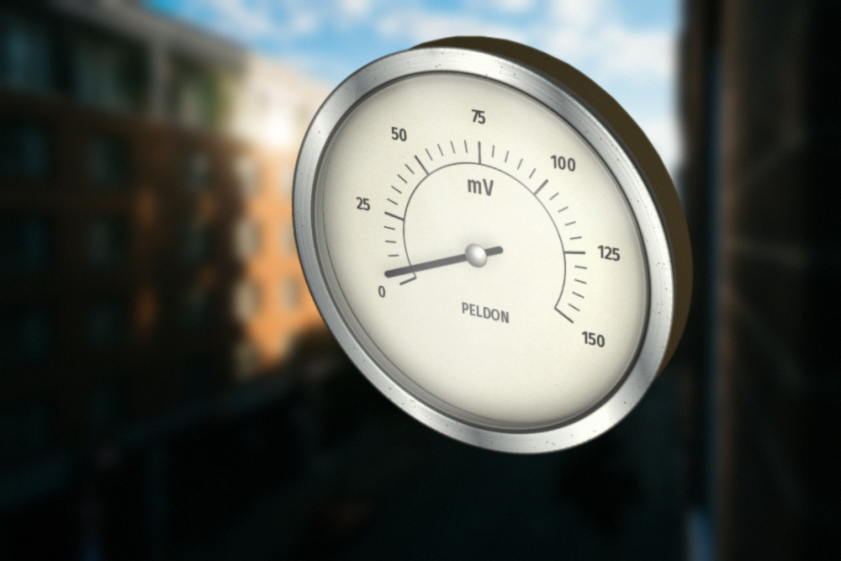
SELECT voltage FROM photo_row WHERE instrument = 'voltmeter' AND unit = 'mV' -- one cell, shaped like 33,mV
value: 5,mV
